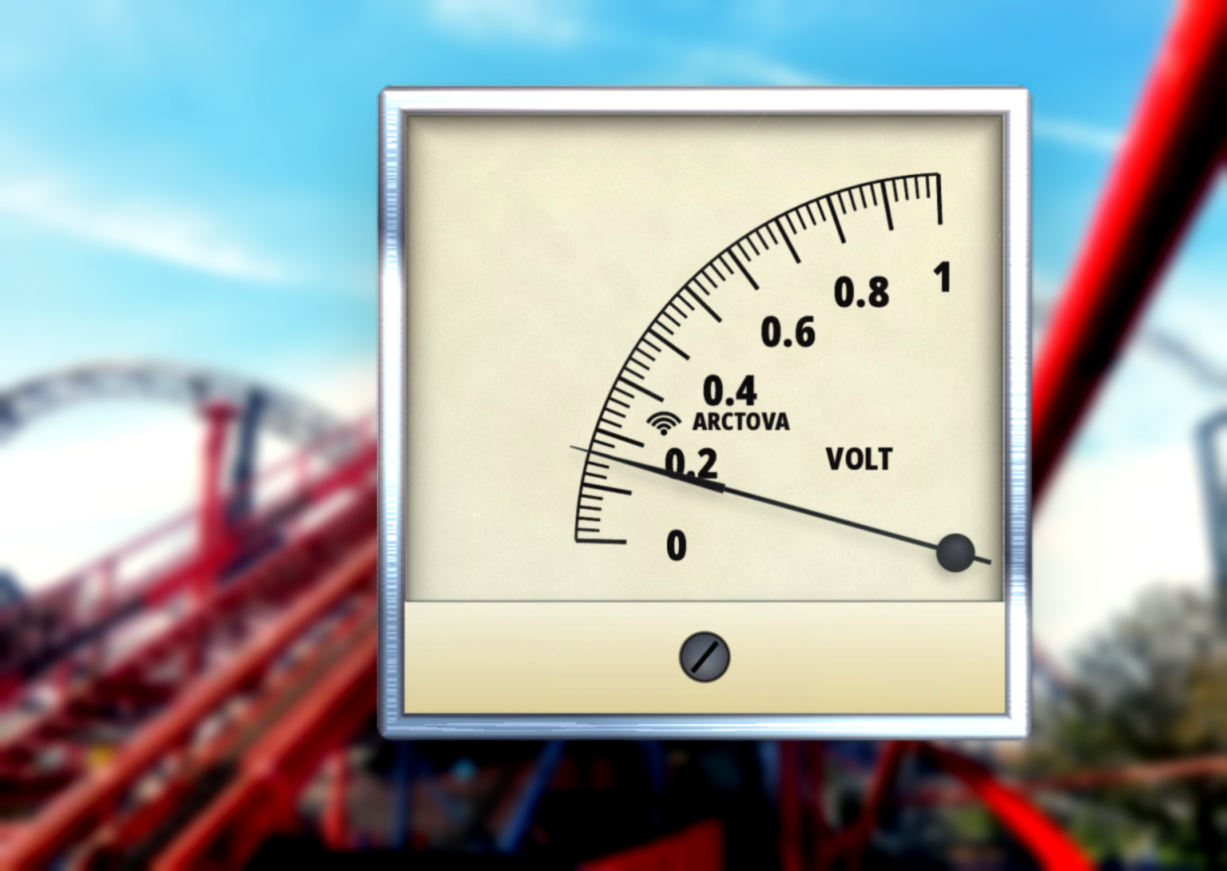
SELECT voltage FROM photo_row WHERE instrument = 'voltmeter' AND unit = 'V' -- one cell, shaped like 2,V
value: 0.16,V
